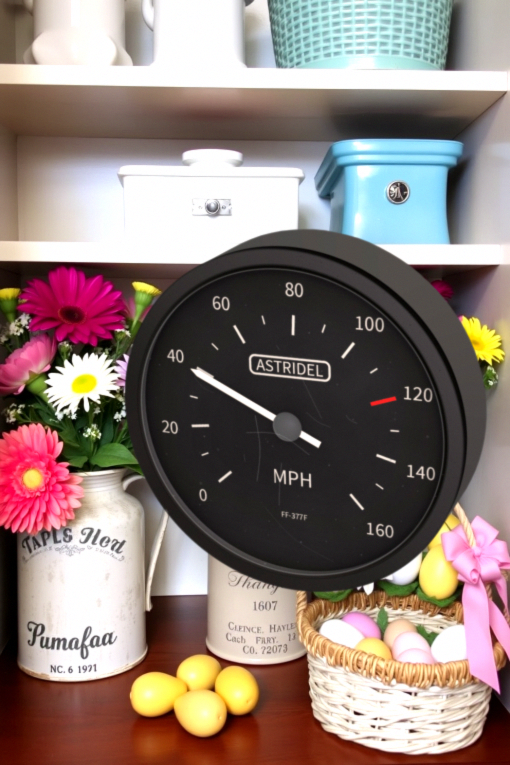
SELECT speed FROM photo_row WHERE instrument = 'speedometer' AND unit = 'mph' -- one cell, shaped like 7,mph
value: 40,mph
